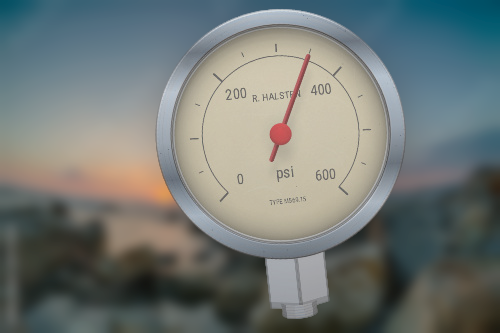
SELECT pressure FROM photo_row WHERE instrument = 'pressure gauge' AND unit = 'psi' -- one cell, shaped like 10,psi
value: 350,psi
